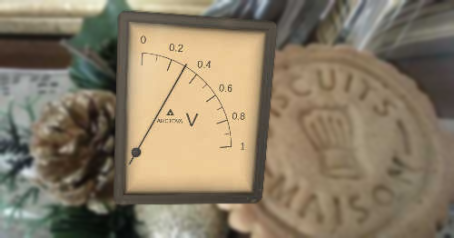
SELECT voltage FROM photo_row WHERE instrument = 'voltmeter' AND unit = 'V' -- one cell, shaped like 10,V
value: 0.3,V
